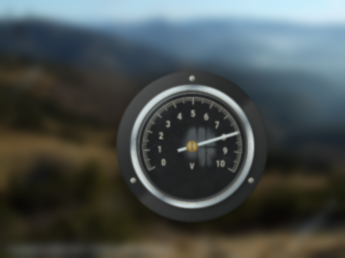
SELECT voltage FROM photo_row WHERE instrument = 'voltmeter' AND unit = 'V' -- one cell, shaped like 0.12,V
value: 8,V
